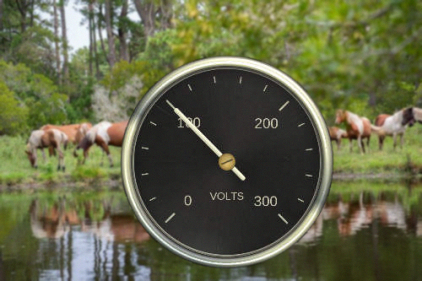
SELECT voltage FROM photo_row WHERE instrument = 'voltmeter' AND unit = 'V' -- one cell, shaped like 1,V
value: 100,V
